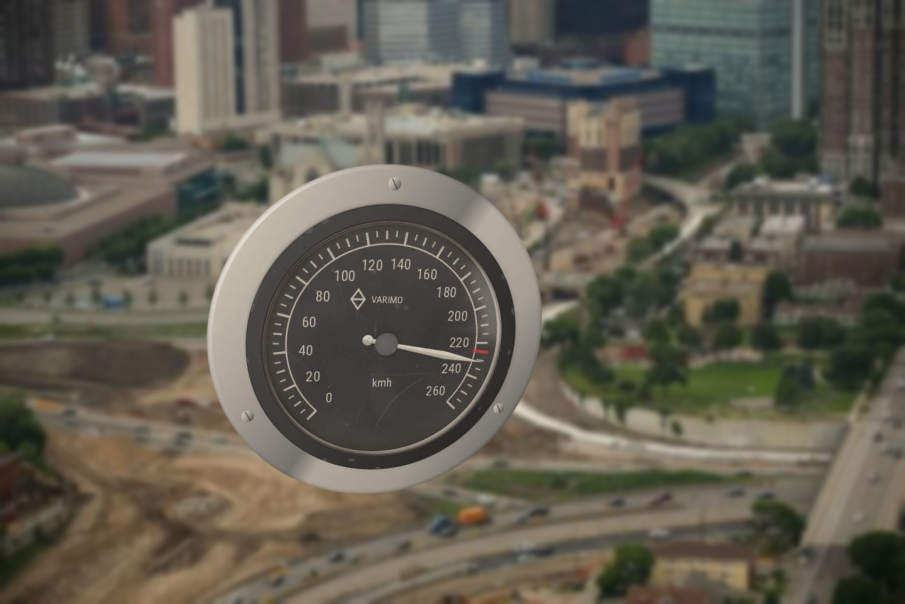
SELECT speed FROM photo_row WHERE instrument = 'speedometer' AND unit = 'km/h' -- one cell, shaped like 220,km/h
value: 230,km/h
